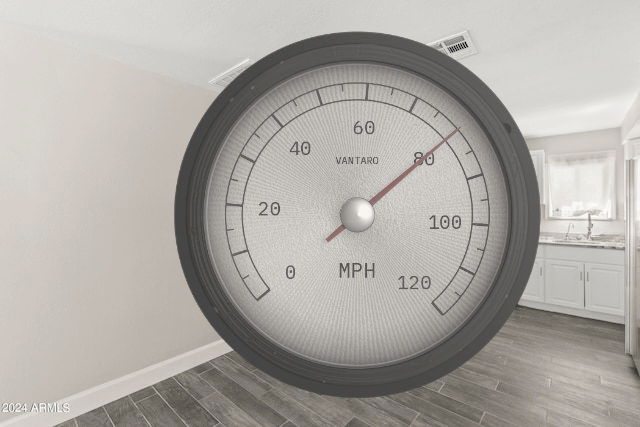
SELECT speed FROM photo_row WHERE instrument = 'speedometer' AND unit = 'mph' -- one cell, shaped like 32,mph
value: 80,mph
